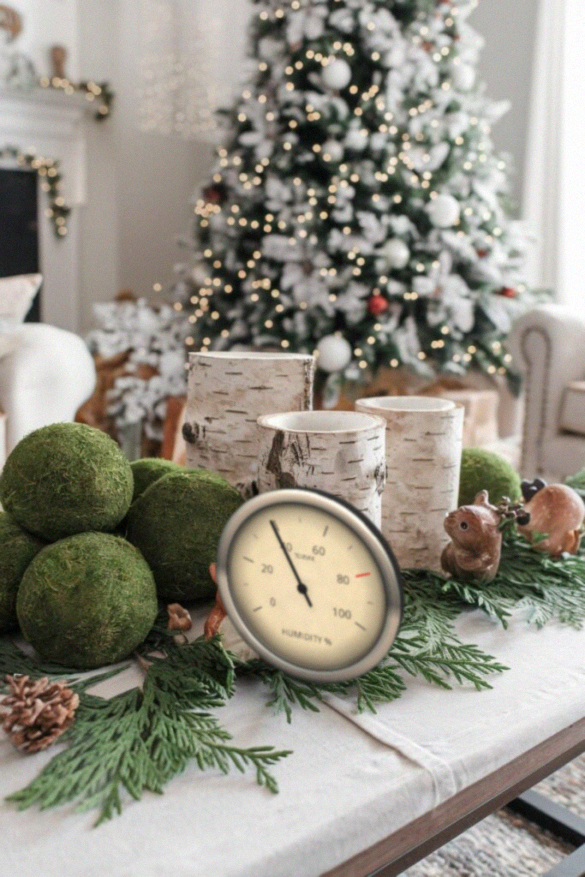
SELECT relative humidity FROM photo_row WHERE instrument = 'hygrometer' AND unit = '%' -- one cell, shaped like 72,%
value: 40,%
